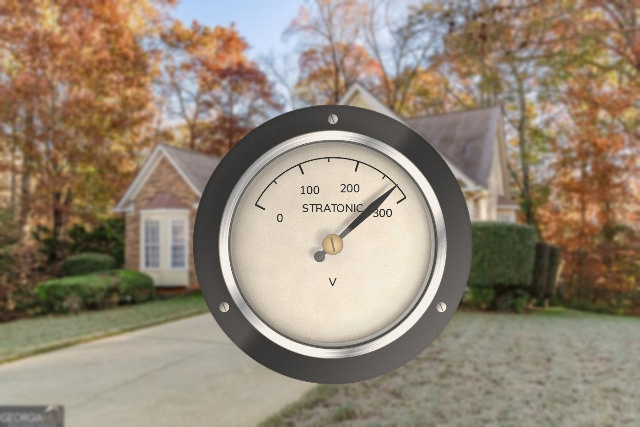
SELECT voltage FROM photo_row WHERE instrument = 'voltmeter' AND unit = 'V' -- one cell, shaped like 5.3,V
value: 275,V
